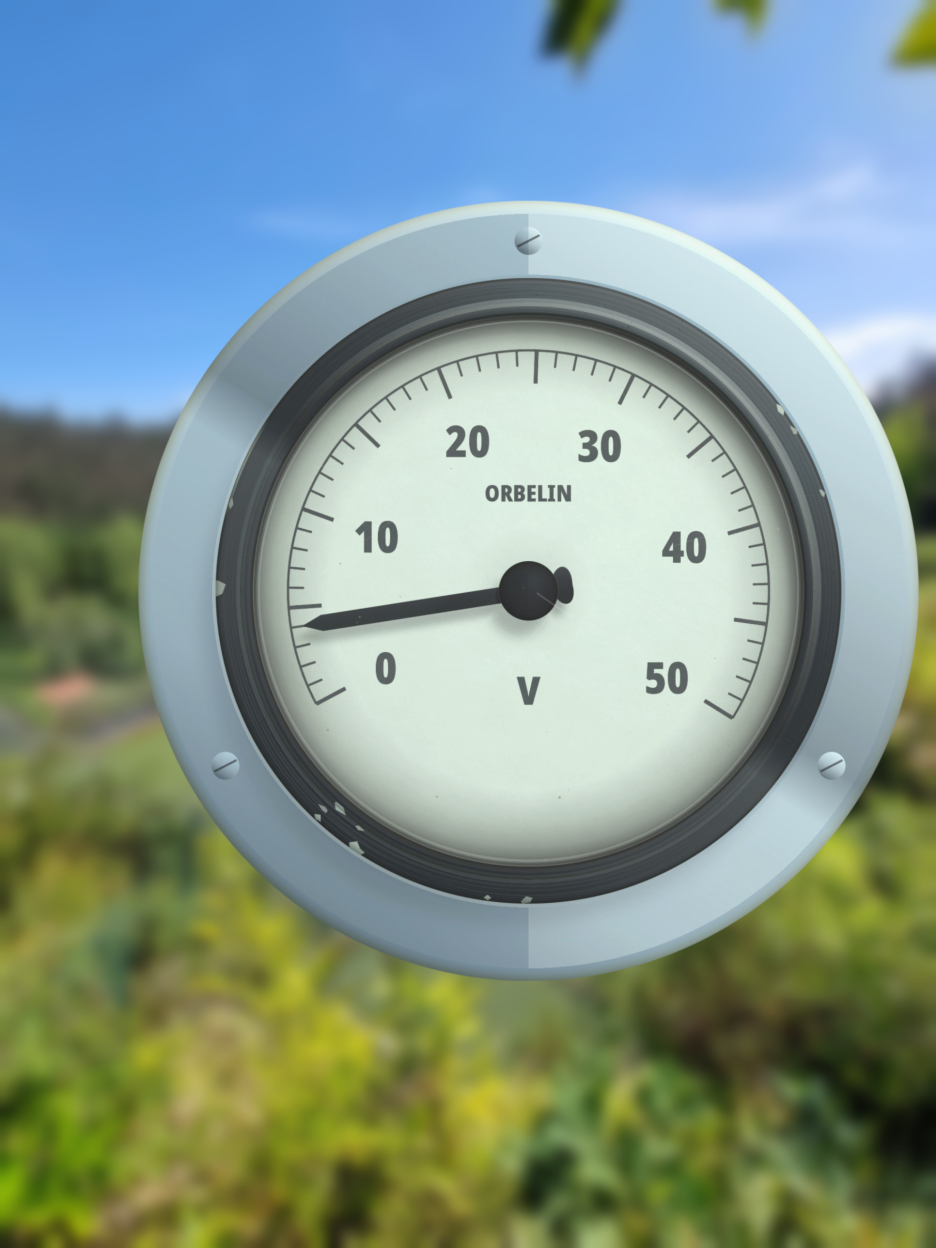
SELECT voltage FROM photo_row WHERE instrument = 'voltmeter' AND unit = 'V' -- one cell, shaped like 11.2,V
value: 4,V
